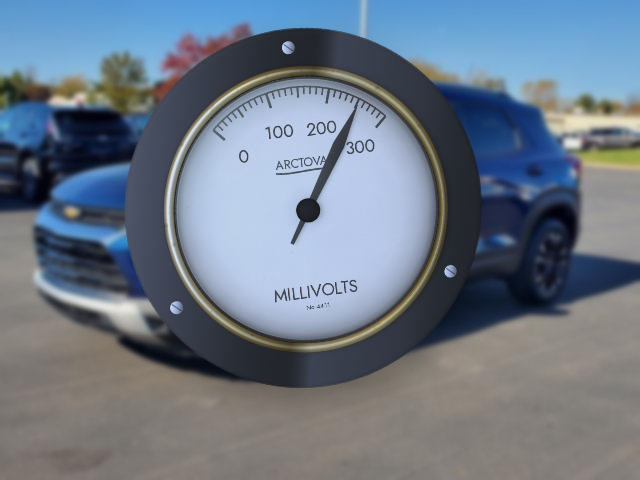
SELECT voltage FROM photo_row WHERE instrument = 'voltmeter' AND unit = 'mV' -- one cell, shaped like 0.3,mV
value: 250,mV
